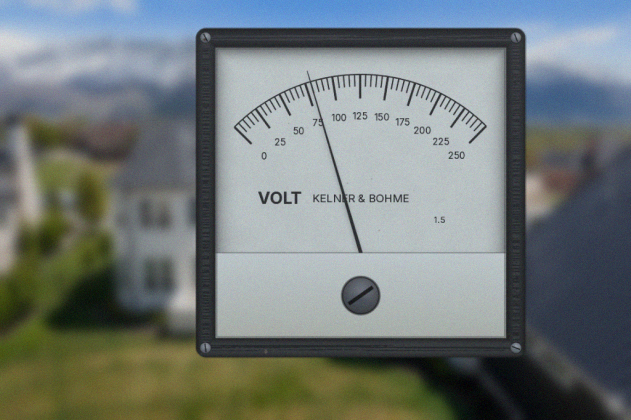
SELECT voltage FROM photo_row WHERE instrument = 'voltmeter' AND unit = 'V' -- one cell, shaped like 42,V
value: 80,V
